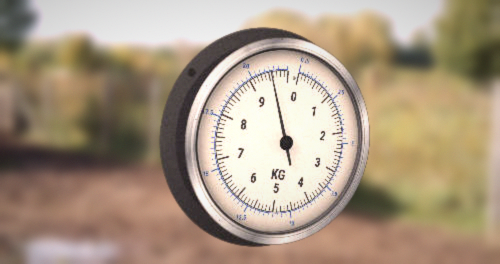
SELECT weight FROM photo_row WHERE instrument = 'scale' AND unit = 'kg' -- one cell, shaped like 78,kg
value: 9.5,kg
